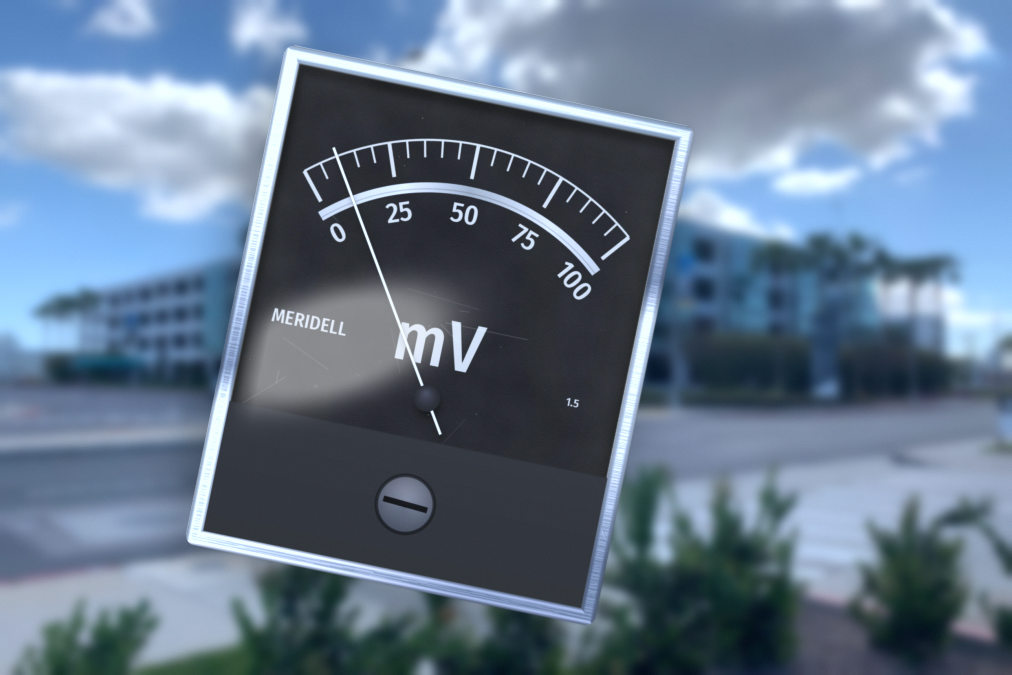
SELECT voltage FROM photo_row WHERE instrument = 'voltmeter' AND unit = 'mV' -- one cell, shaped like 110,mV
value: 10,mV
